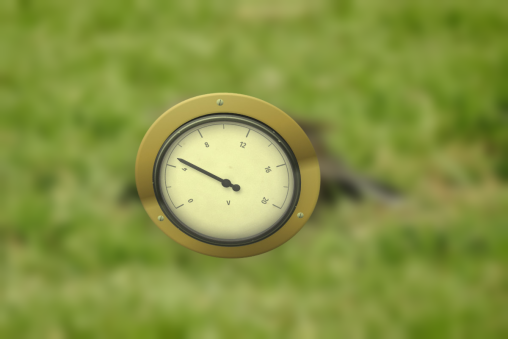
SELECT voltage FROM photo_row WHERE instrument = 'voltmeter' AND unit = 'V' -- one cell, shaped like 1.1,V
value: 5,V
